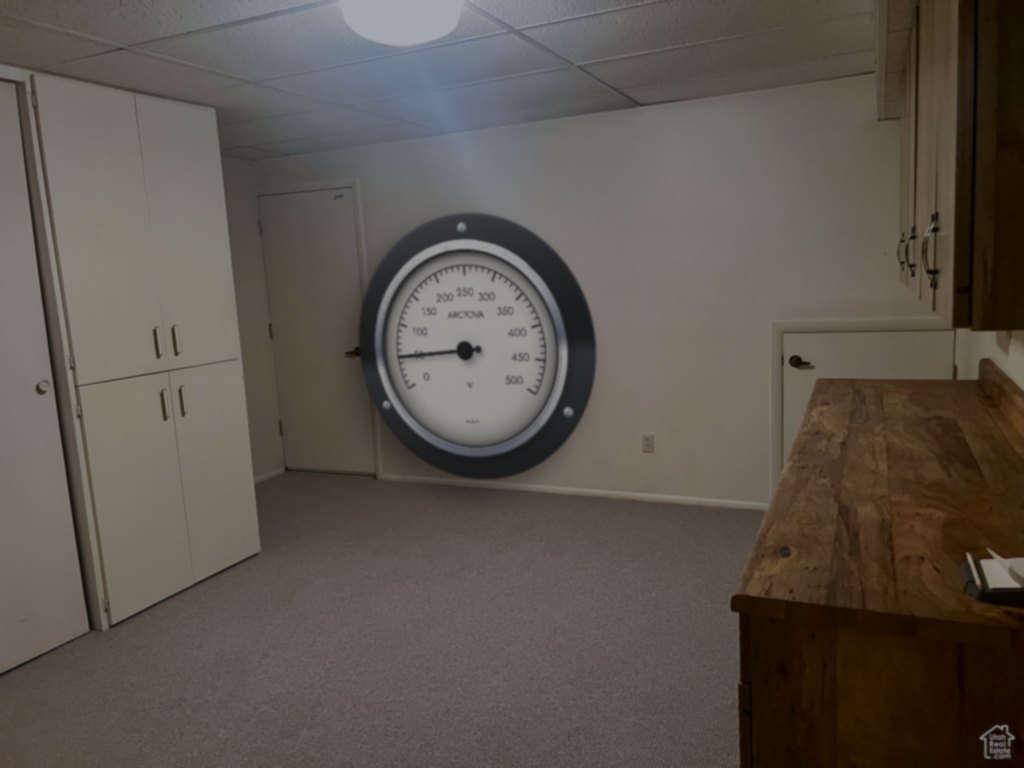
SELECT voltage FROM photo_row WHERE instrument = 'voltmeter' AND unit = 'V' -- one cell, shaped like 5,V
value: 50,V
